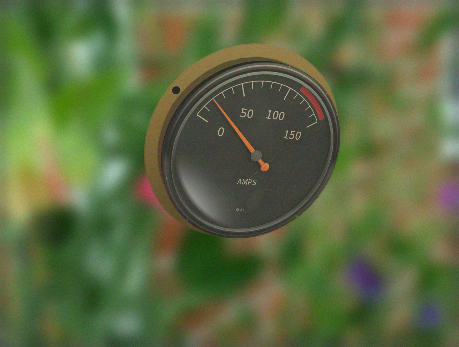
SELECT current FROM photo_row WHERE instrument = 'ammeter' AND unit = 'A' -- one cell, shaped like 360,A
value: 20,A
